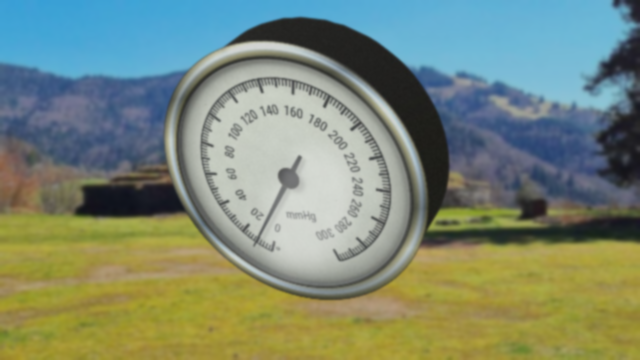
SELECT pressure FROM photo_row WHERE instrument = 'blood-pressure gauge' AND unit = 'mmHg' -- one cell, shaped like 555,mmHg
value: 10,mmHg
